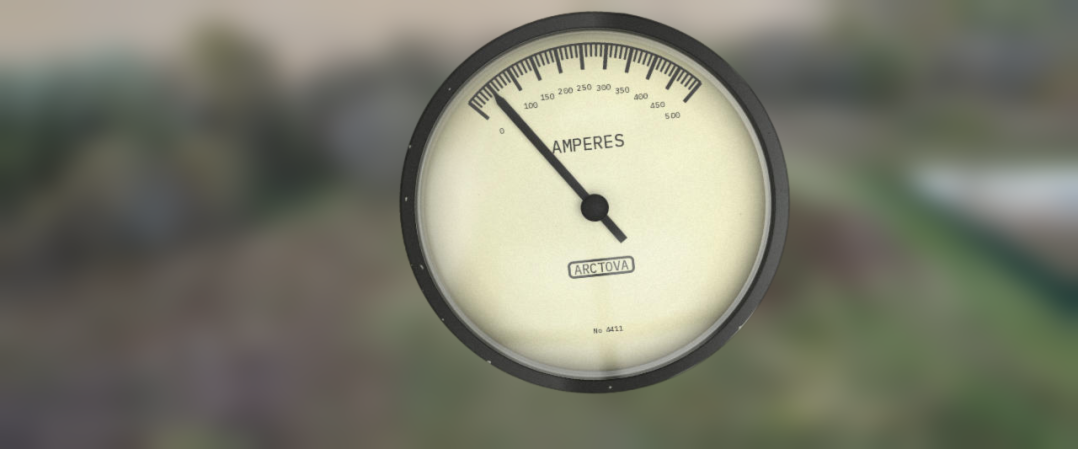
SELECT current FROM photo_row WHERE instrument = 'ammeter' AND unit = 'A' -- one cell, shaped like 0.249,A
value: 50,A
